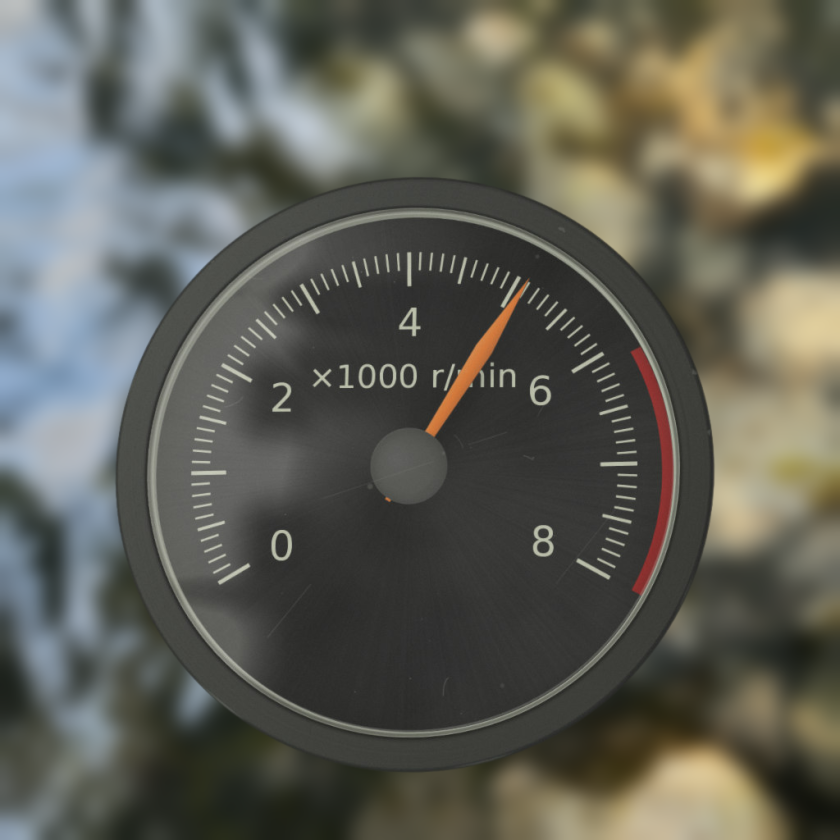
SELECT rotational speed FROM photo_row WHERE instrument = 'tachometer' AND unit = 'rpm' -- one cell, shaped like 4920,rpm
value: 5100,rpm
